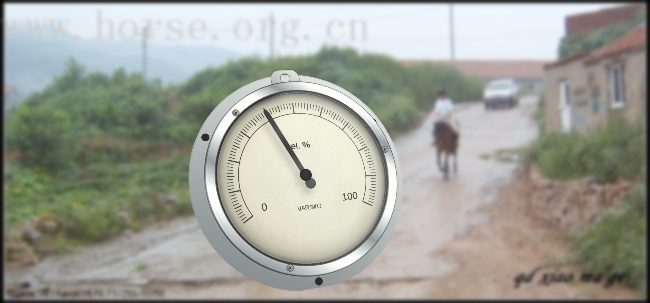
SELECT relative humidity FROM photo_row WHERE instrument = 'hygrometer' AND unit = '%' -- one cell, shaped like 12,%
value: 40,%
